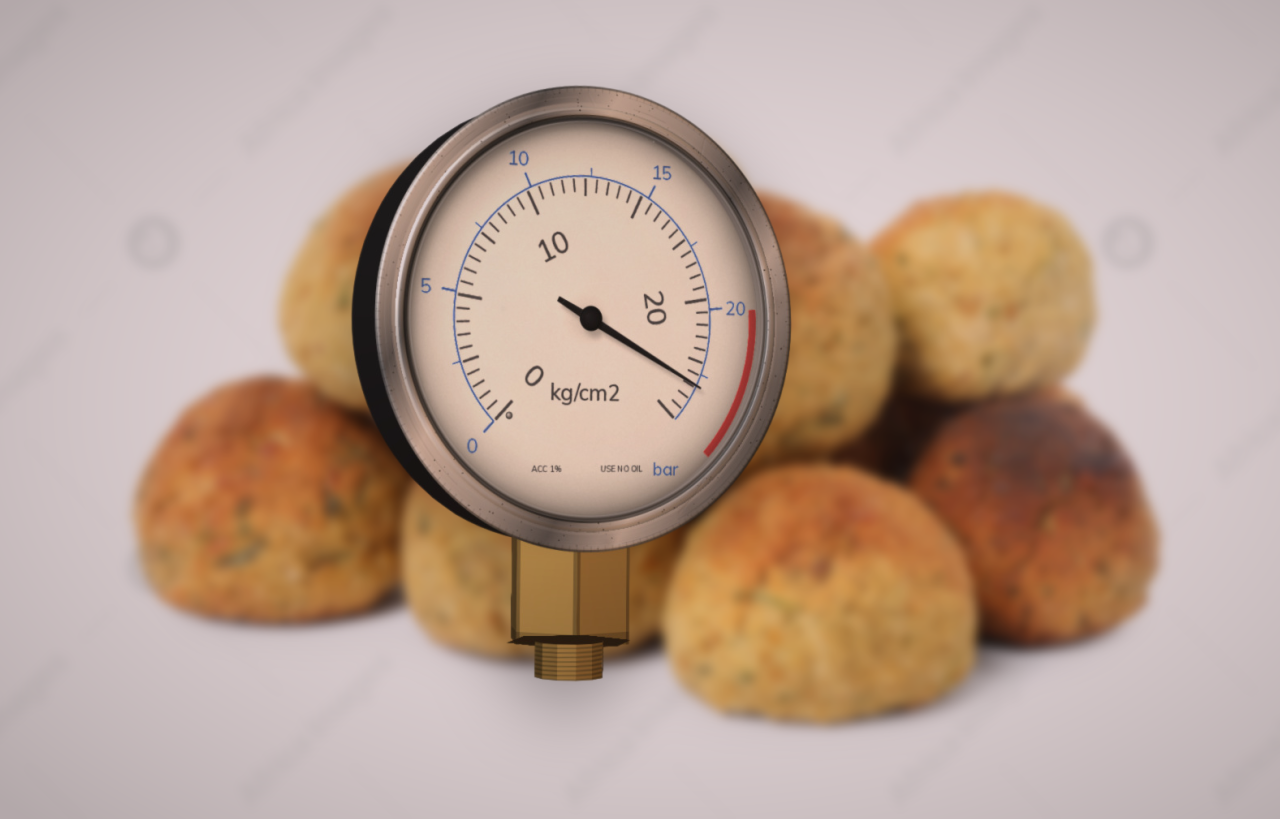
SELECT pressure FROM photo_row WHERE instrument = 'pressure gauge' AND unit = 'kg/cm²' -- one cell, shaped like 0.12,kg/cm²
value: 23.5,kg/cm²
